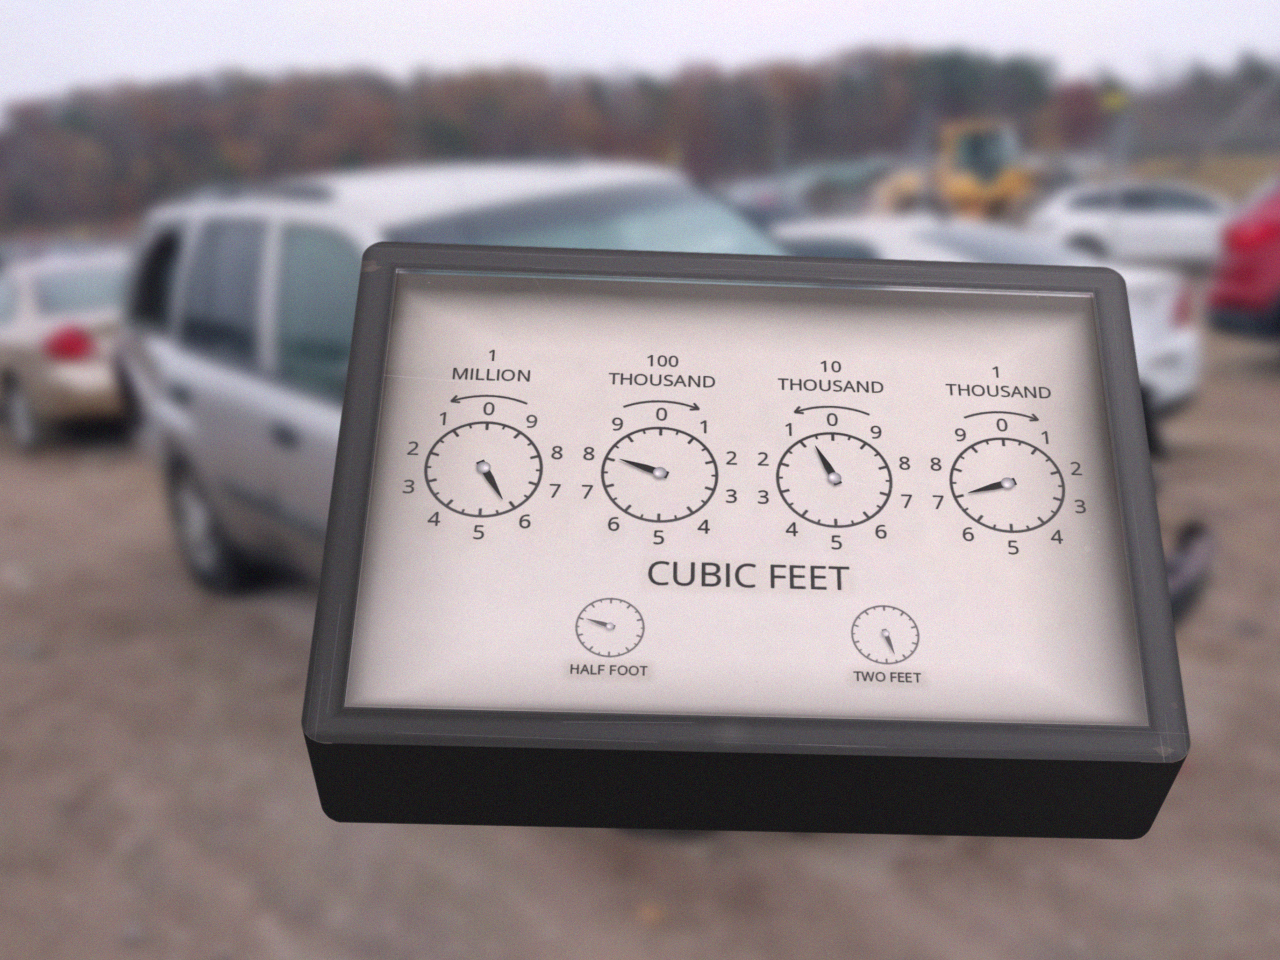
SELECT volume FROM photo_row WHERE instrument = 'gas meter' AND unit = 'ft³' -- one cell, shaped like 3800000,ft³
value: 580700,ft³
